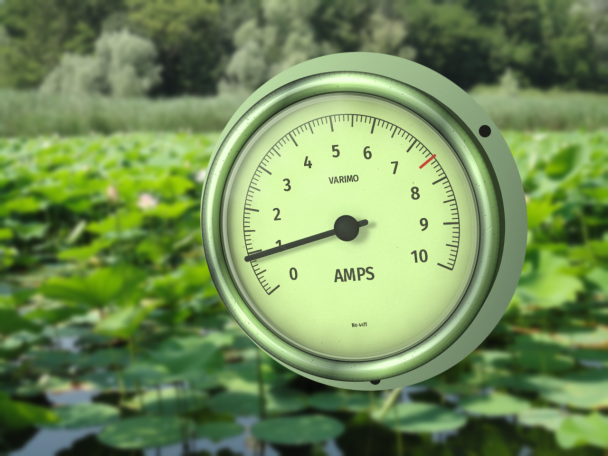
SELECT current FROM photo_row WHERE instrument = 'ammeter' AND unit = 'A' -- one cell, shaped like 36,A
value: 0.9,A
